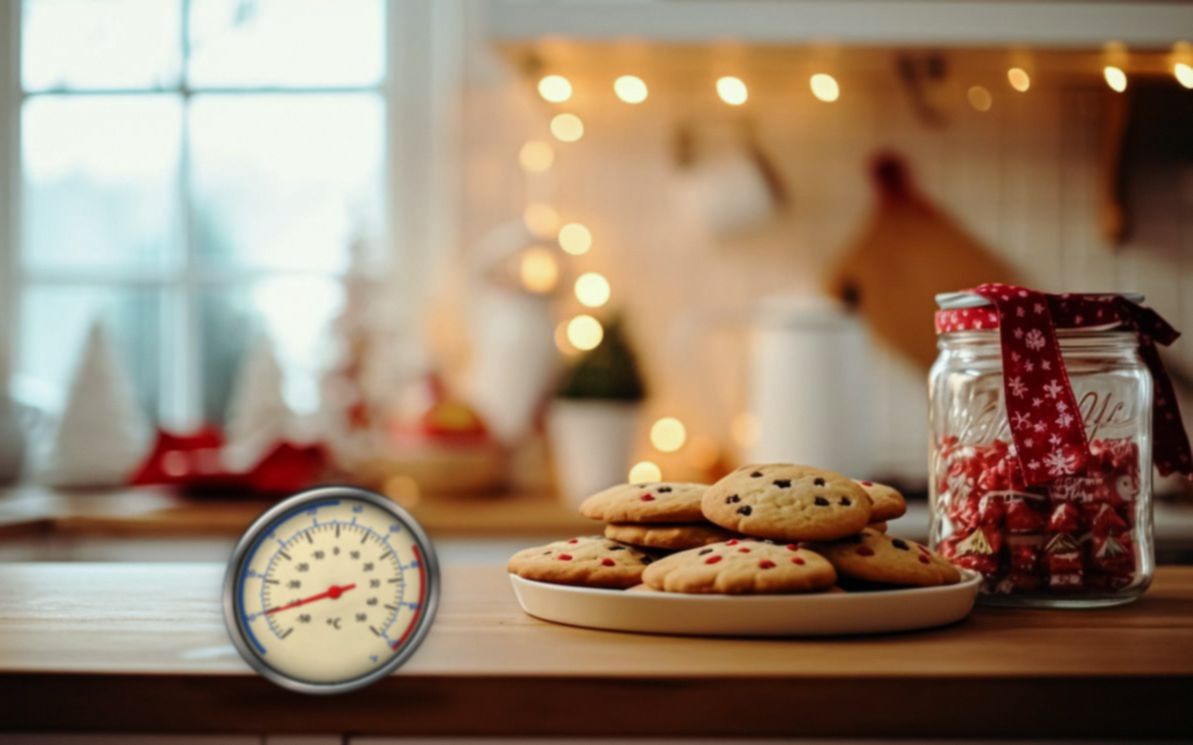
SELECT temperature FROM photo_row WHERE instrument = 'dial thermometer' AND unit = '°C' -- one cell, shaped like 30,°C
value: -40,°C
